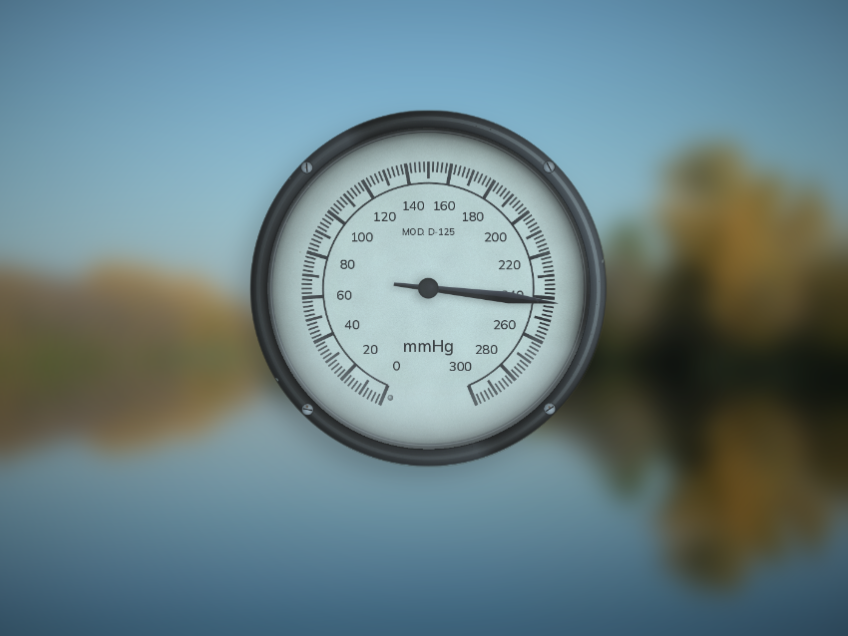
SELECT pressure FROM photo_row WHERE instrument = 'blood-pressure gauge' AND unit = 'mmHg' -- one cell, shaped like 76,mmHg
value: 242,mmHg
